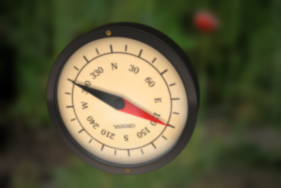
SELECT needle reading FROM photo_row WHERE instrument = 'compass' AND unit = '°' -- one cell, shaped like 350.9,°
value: 120,°
